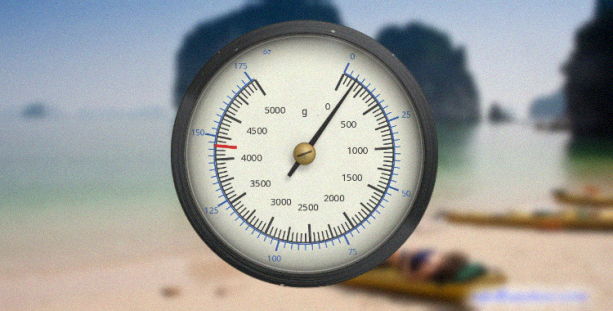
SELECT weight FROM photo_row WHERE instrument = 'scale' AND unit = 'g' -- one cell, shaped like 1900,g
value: 150,g
